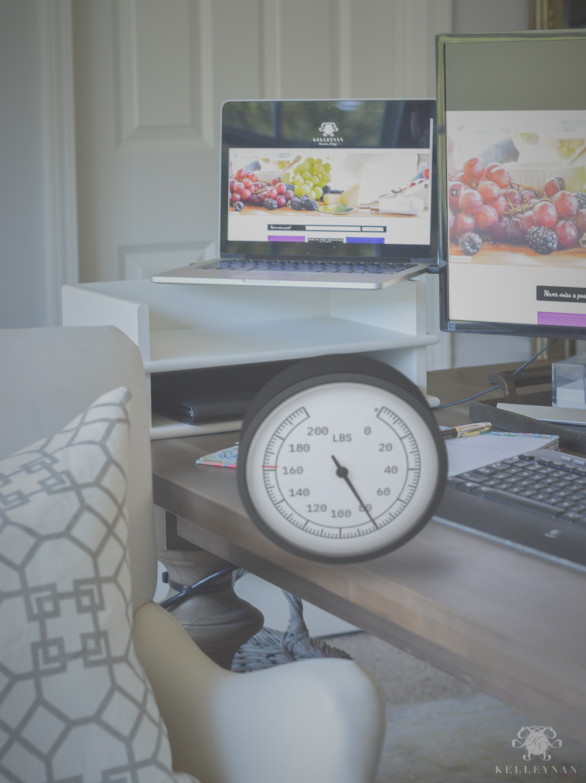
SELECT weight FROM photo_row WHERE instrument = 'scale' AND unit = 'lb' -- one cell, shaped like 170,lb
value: 80,lb
